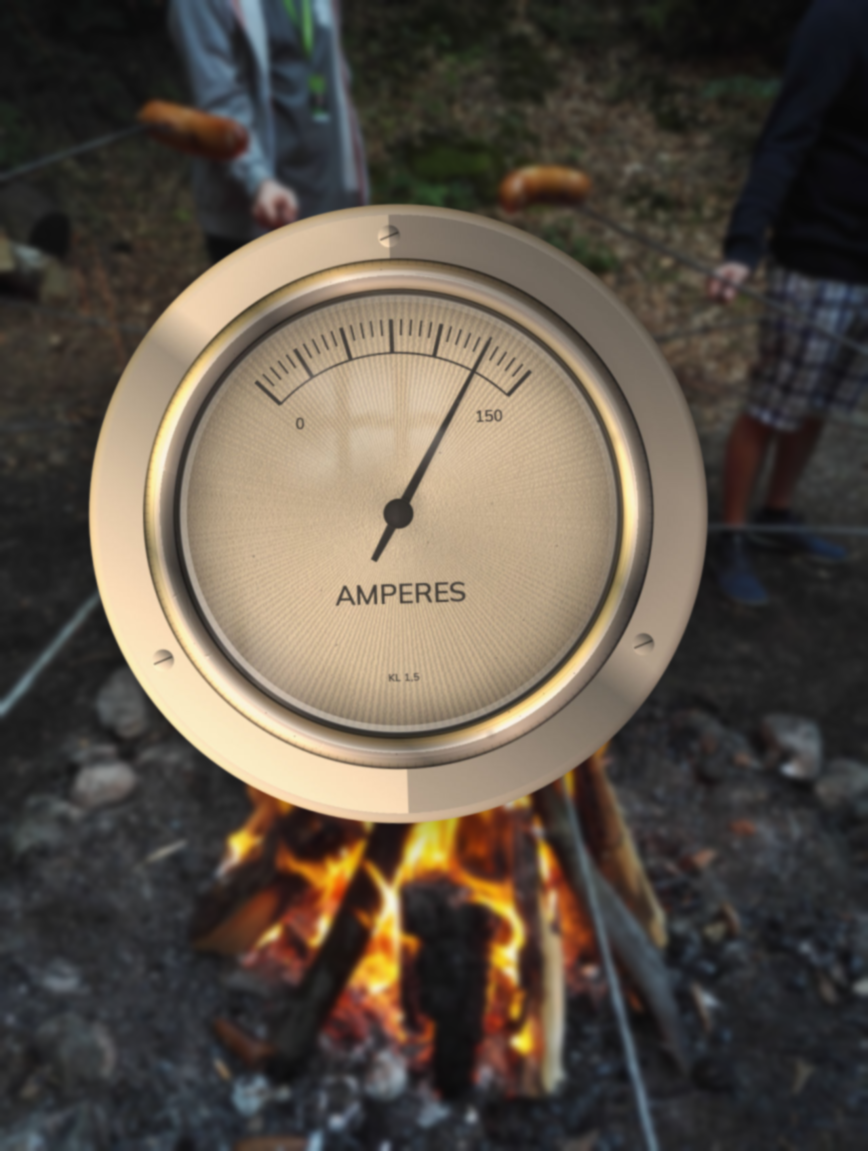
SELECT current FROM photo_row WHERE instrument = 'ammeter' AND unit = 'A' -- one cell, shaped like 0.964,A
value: 125,A
